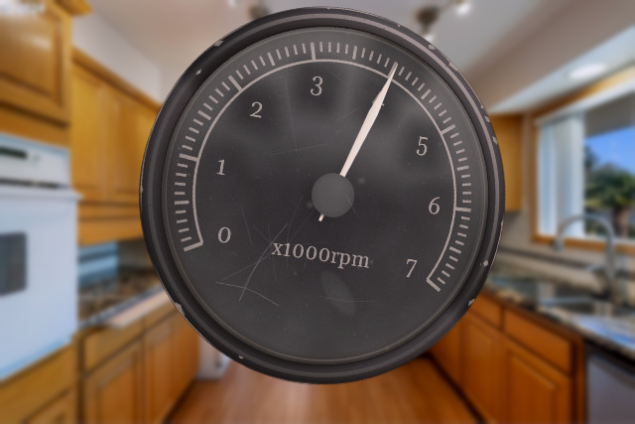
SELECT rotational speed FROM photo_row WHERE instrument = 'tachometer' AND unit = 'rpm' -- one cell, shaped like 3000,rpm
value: 4000,rpm
